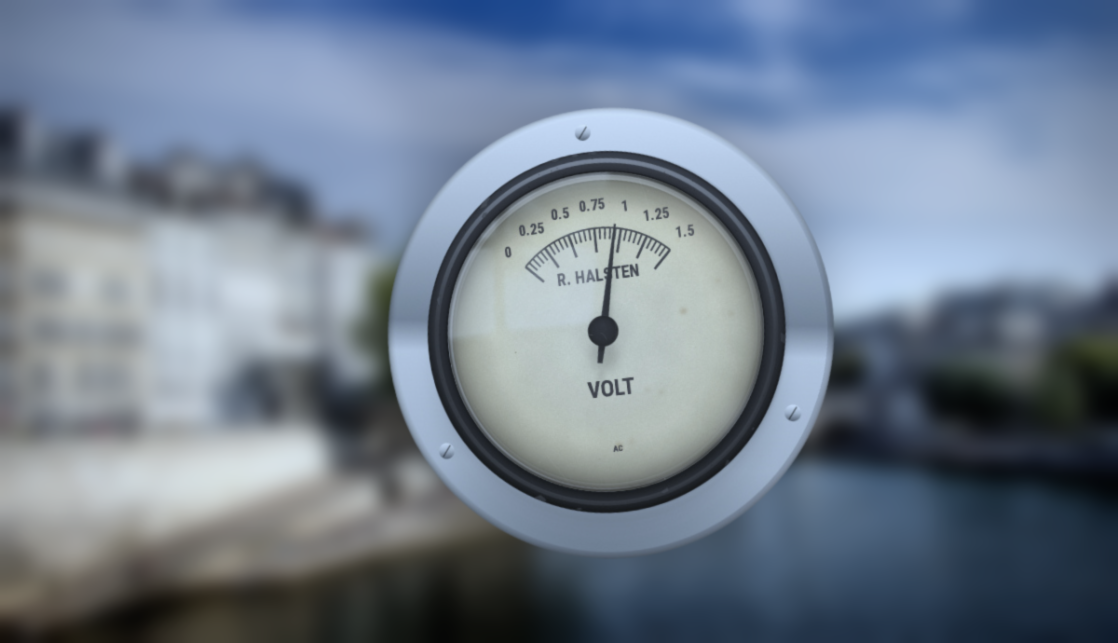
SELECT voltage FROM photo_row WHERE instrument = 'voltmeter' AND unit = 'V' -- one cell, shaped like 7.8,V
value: 0.95,V
